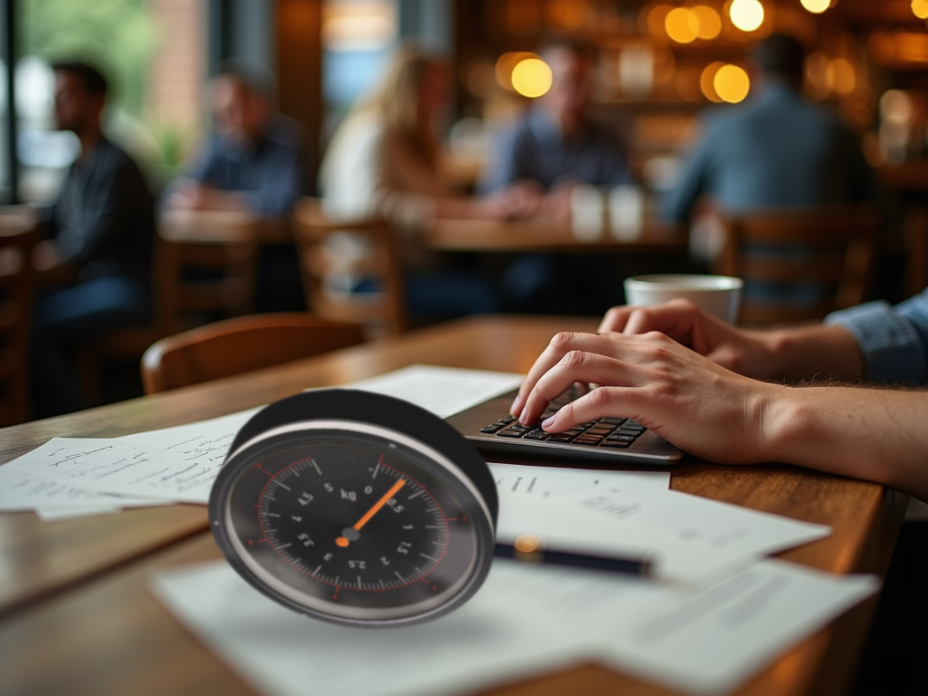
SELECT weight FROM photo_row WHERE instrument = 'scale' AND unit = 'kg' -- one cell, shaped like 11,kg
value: 0.25,kg
